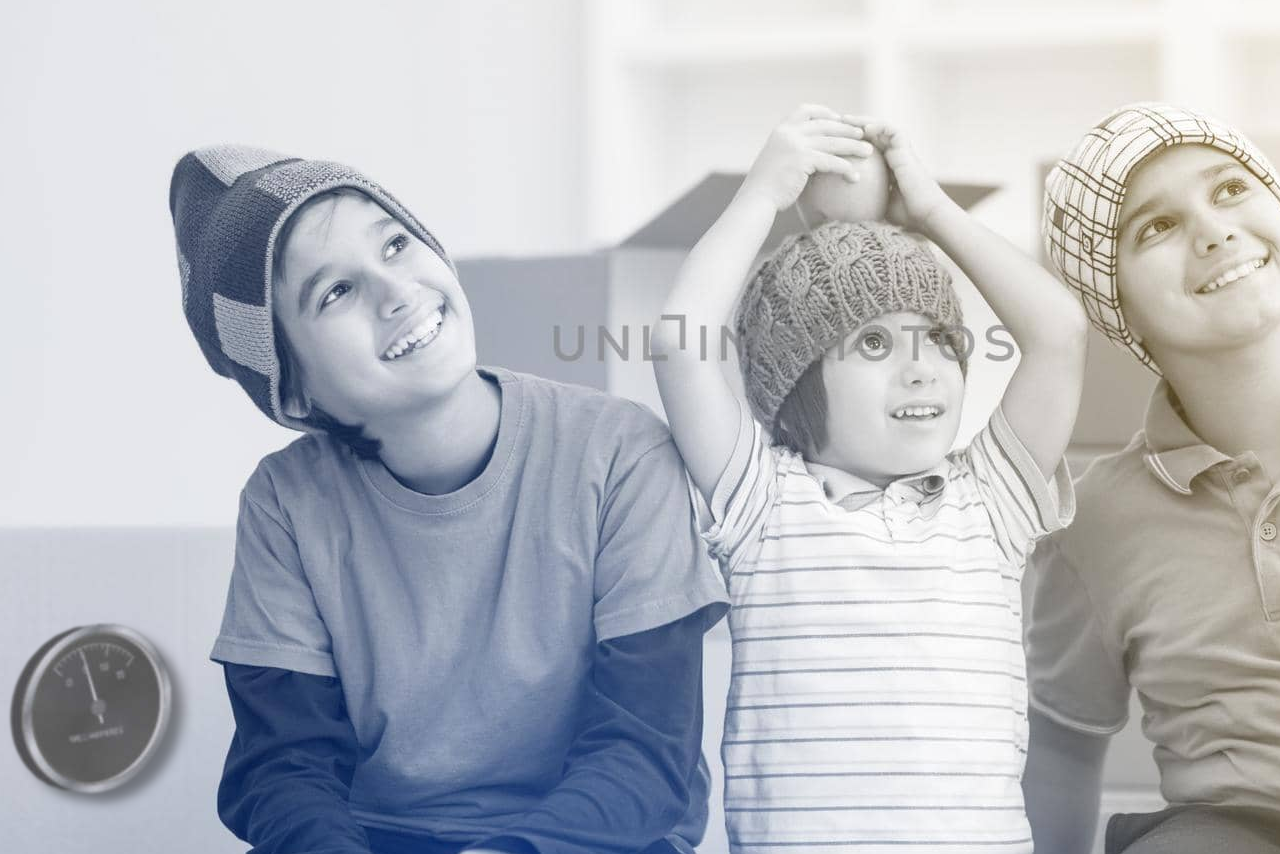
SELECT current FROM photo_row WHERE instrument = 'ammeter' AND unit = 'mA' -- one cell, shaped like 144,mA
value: 5,mA
